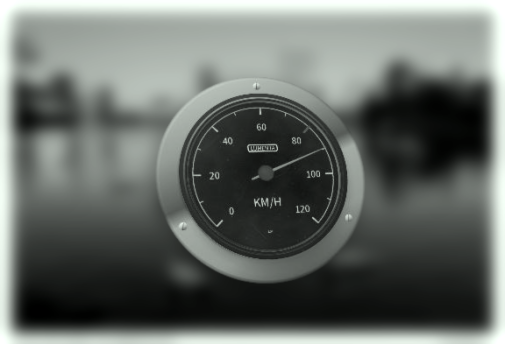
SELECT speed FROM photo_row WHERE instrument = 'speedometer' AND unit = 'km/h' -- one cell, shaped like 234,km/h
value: 90,km/h
